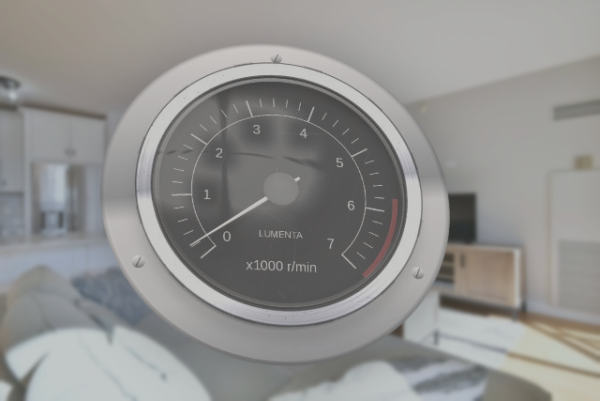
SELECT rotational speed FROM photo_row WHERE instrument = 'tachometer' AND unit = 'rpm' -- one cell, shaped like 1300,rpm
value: 200,rpm
